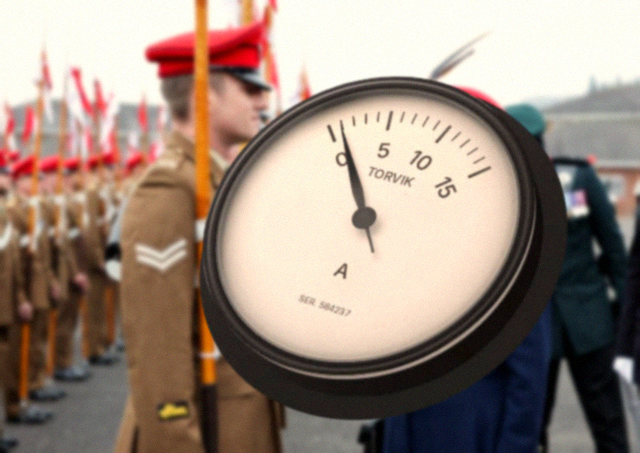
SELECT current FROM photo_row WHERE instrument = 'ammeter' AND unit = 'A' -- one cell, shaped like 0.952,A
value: 1,A
